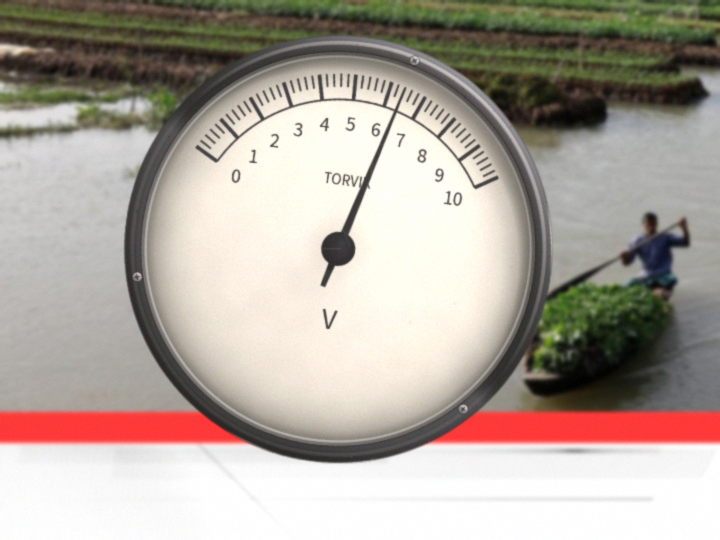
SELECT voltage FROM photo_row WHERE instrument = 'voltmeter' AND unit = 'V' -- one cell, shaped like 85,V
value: 6.4,V
